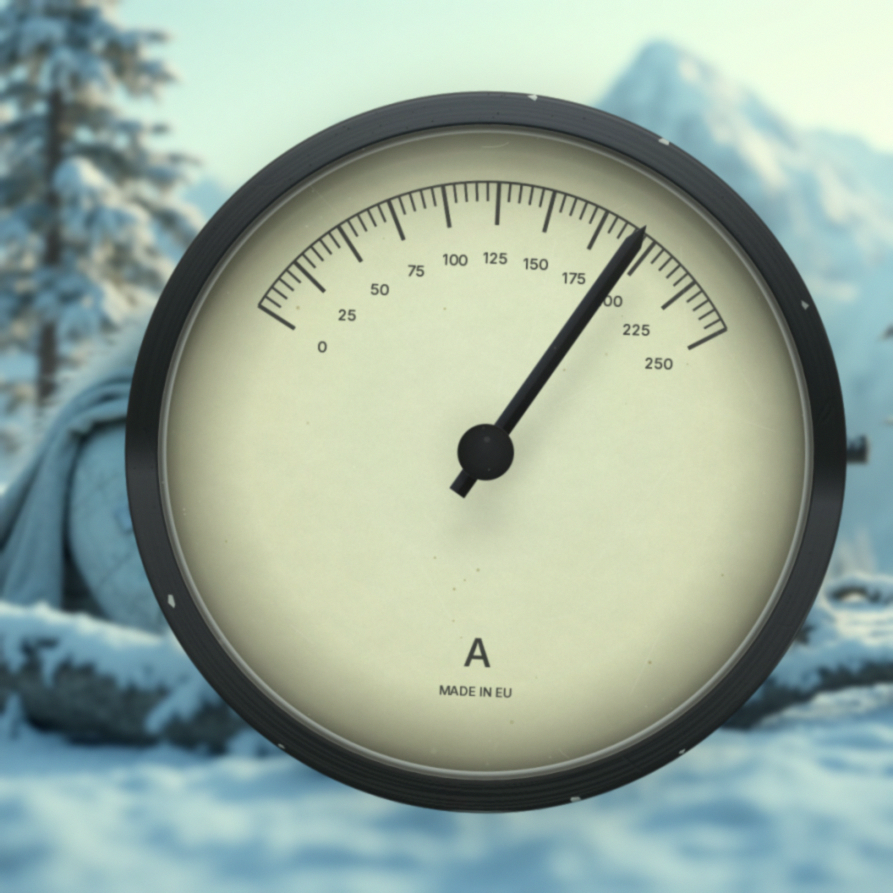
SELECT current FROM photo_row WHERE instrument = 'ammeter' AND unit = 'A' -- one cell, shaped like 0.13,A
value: 192.5,A
